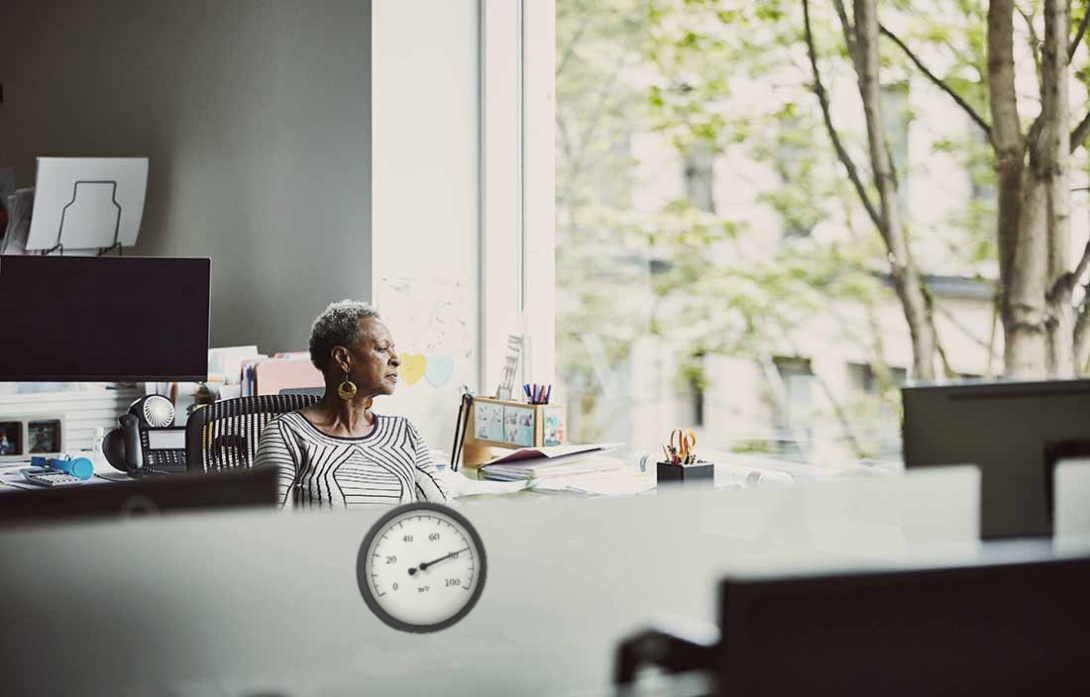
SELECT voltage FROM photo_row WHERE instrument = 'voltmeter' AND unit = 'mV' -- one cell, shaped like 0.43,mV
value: 80,mV
